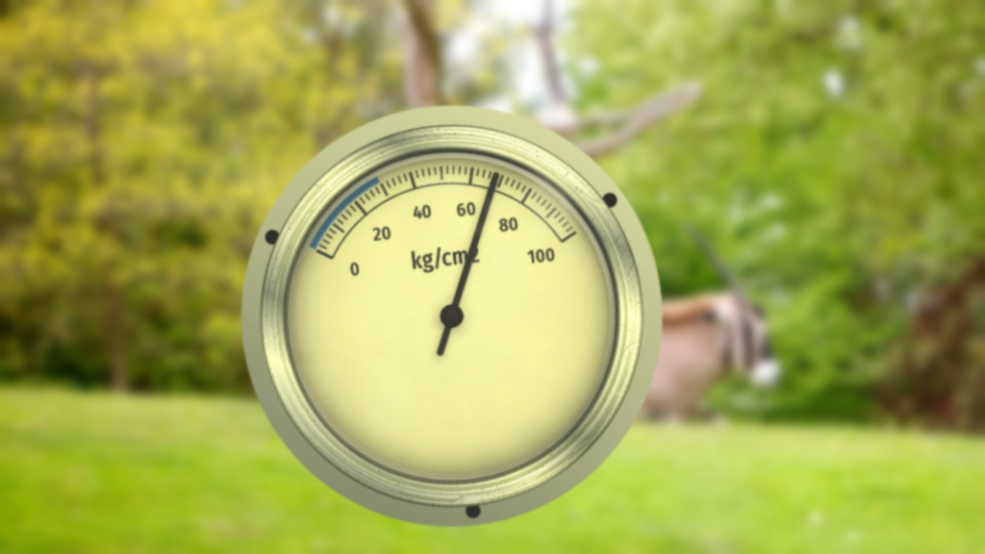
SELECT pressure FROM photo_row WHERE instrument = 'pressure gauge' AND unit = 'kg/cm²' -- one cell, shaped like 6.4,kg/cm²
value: 68,kg/cm²
